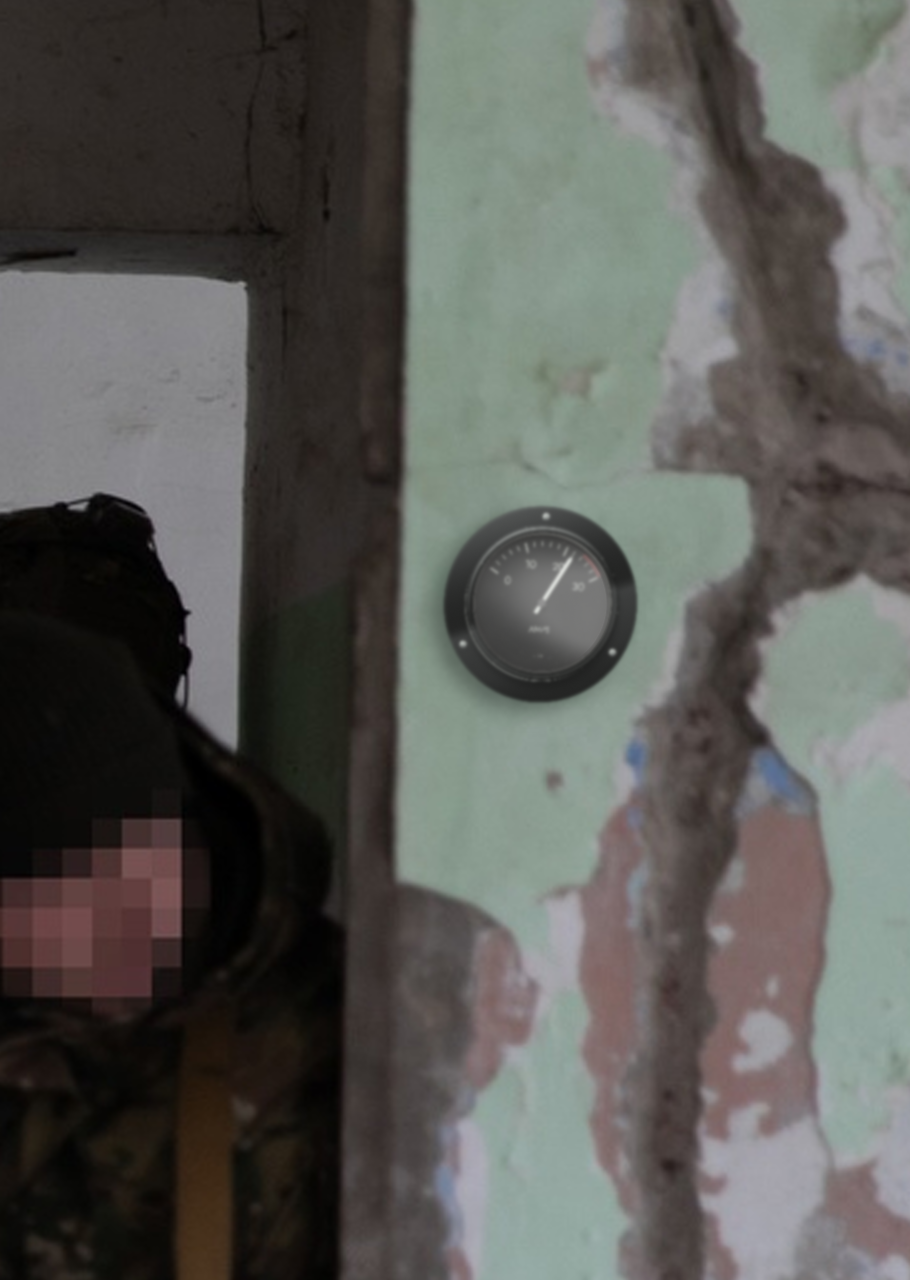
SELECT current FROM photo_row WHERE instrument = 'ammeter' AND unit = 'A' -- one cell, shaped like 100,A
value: 22,A
